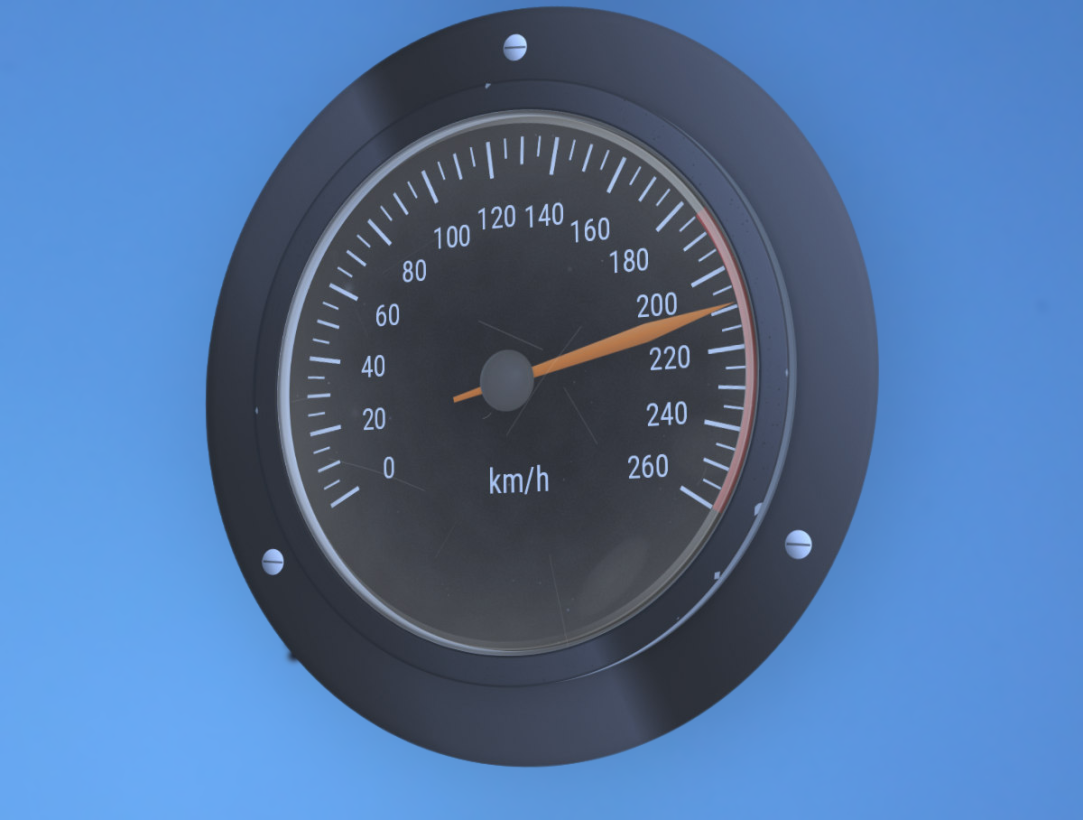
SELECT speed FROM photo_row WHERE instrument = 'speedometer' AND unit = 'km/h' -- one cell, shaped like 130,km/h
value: 210,km/h
